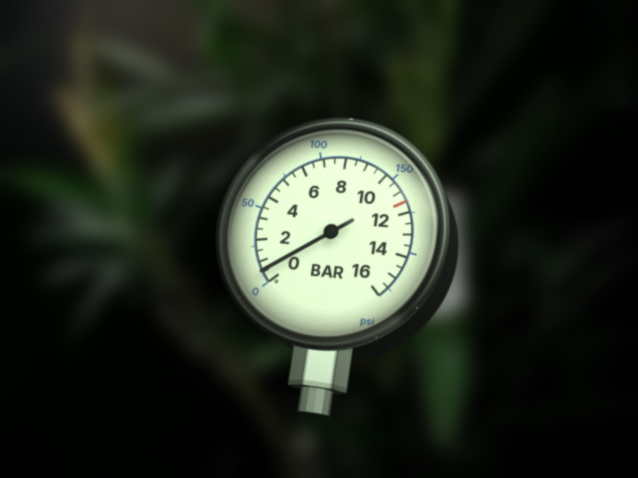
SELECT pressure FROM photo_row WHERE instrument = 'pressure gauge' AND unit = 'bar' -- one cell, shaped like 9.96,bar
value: 0.5,bar
